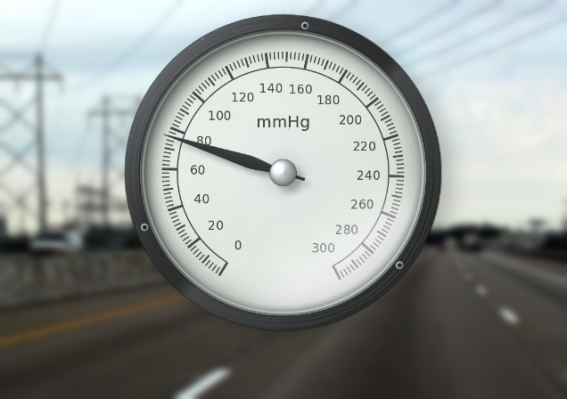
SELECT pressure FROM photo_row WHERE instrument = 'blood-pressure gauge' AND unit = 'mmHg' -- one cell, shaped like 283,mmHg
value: 76,mmHg
